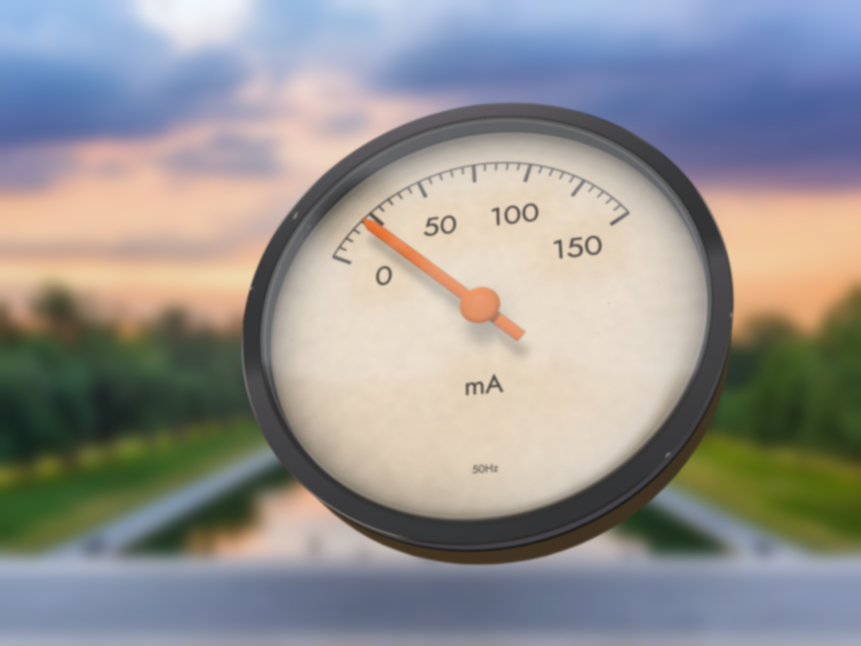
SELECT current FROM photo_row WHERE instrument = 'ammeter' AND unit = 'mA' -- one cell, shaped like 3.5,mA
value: 20,mA
